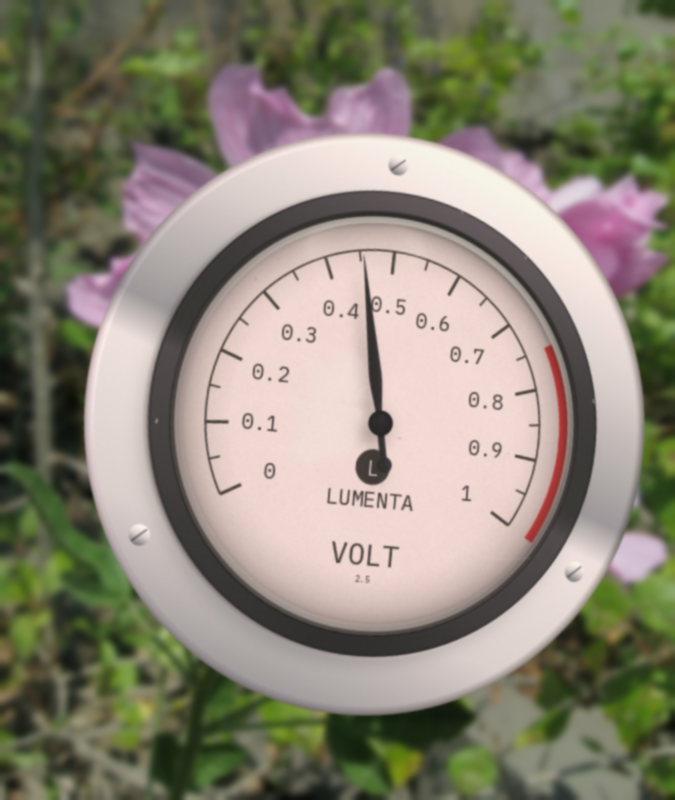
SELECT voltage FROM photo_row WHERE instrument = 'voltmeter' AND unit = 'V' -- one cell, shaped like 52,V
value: 0.45,V
